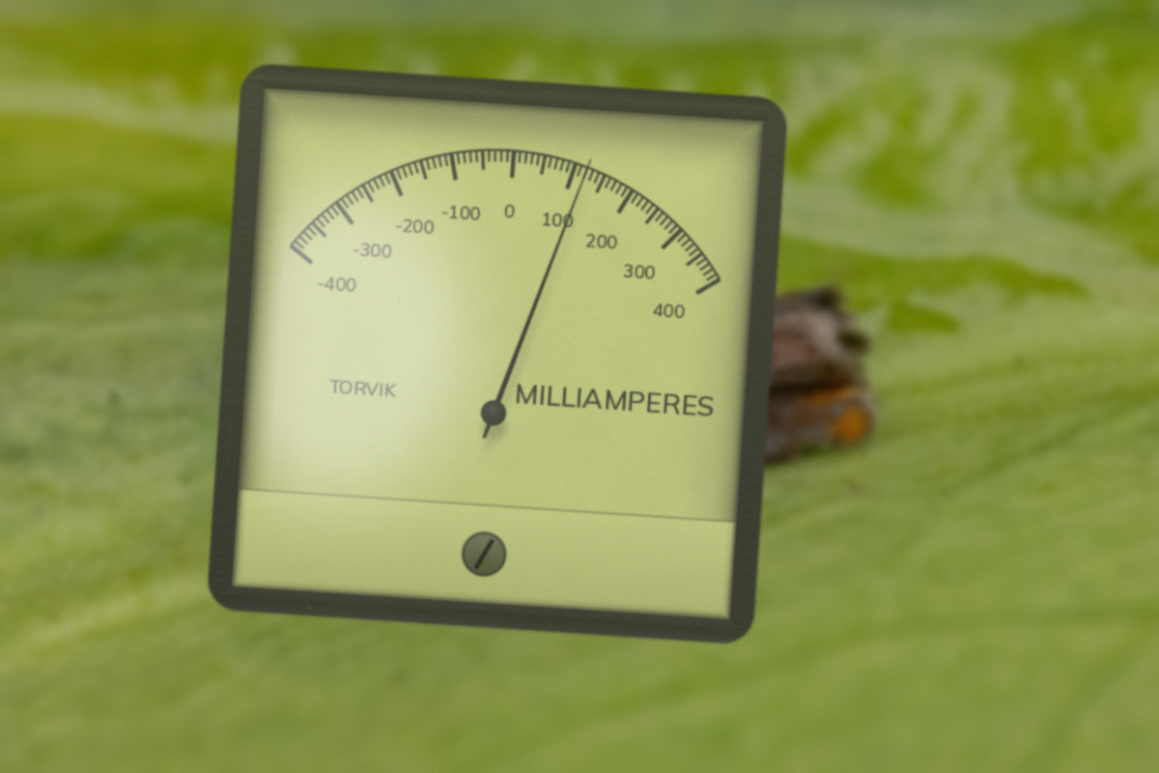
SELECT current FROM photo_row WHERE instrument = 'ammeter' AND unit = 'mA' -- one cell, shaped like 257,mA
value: 120,mA
